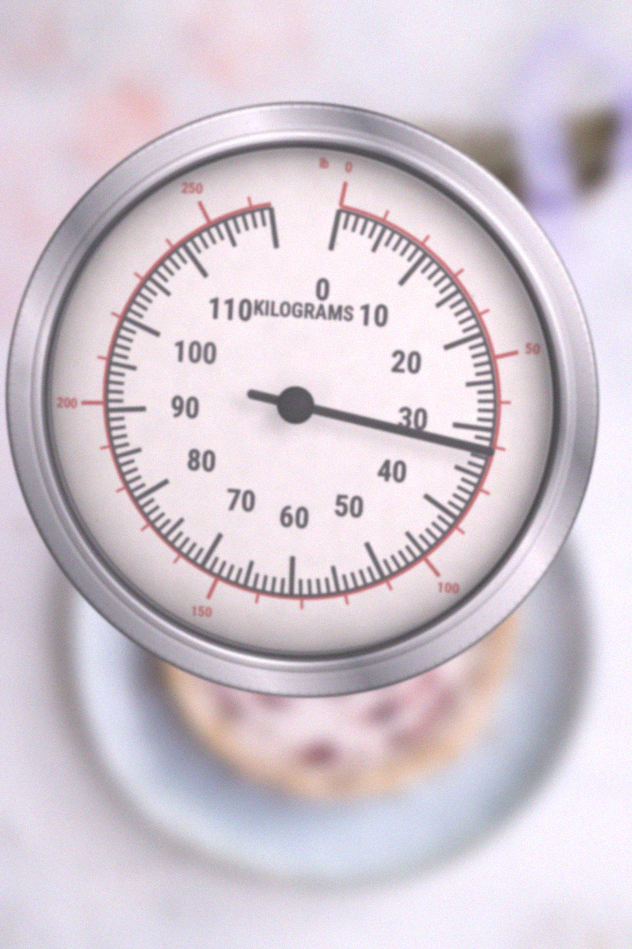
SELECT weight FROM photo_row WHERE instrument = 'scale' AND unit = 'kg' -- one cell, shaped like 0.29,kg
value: 32,kg
